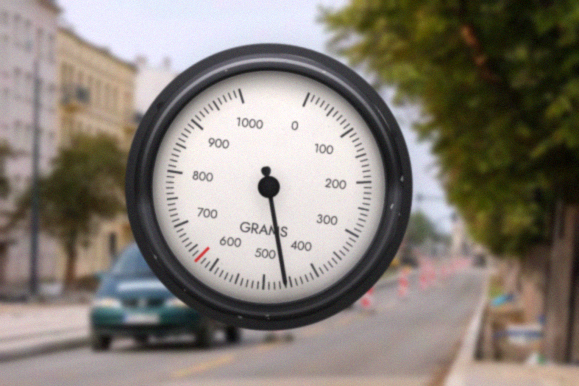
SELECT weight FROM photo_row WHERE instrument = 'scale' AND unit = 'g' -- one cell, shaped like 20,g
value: 460,g
